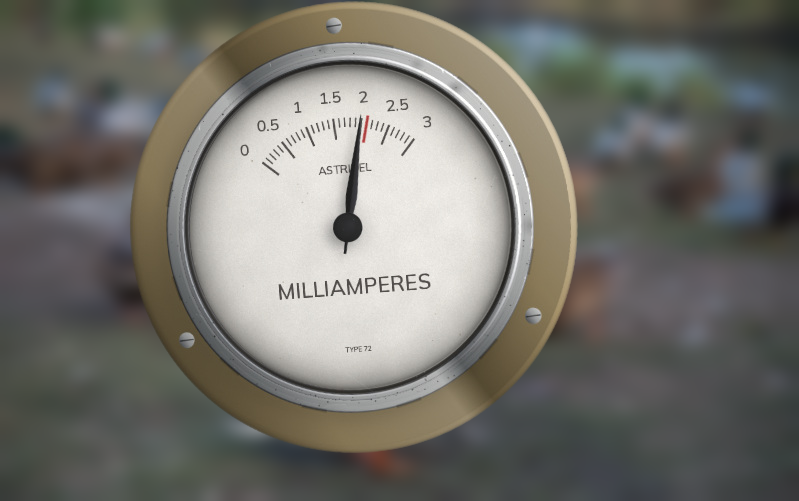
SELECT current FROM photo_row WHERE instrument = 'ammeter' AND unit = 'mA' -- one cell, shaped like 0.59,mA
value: 2,mA
